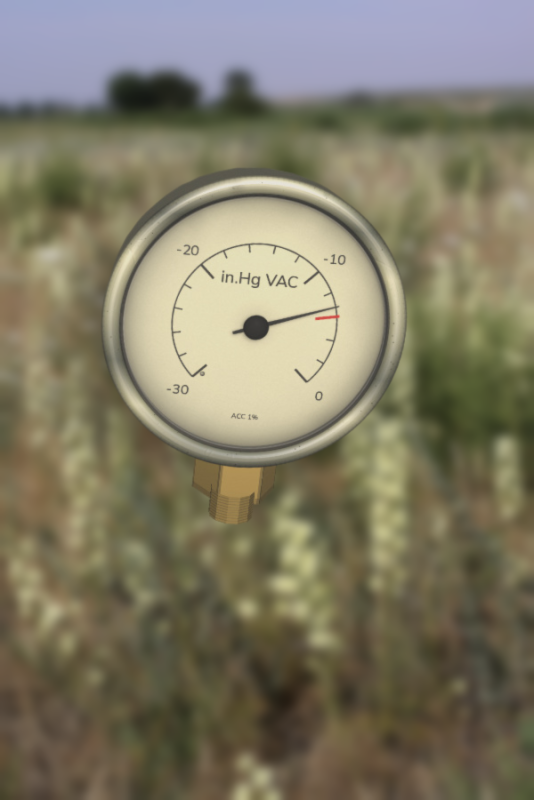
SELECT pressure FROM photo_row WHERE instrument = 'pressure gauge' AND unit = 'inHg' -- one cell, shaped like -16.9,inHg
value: -7,inHg
